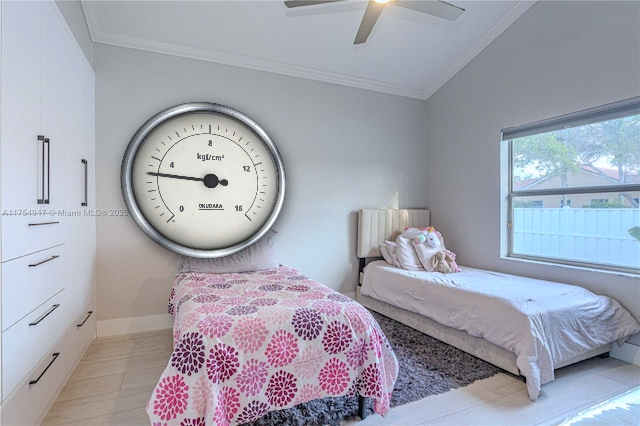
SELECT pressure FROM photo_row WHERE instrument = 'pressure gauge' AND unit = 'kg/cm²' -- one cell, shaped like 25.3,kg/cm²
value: 3,kg/cm²
